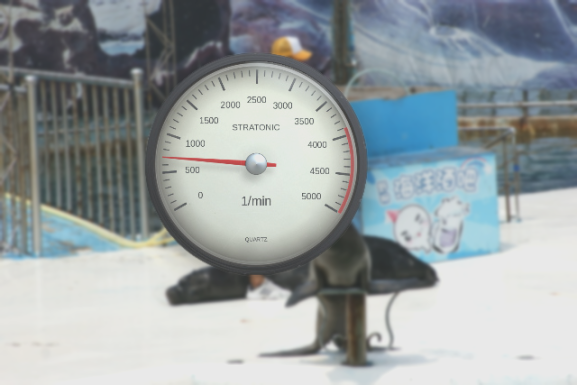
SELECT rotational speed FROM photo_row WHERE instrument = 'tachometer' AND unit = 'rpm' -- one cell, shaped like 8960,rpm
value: 700,rpm
